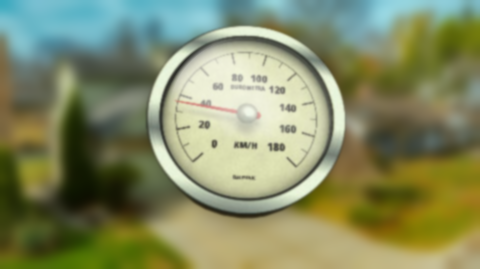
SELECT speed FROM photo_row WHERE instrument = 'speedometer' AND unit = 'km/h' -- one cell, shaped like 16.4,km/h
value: 35,km/h
